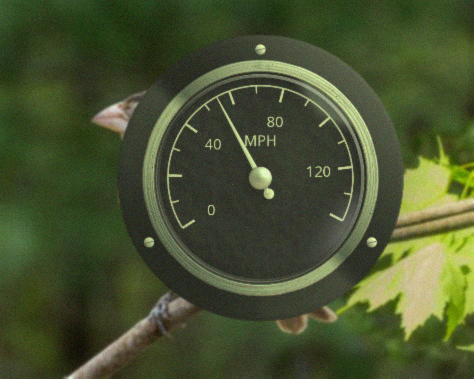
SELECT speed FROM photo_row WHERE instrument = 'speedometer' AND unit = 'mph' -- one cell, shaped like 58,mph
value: 55,mph
